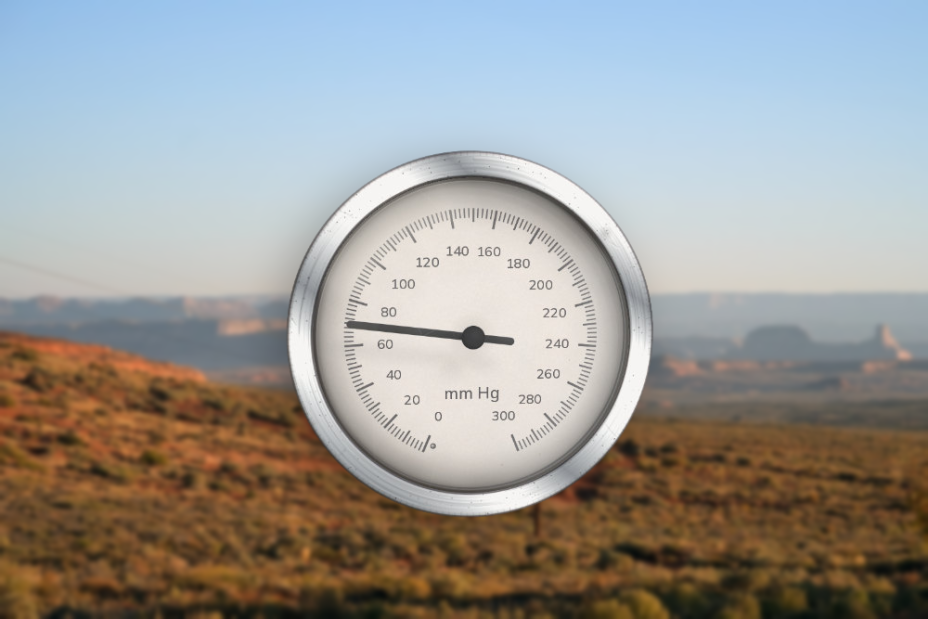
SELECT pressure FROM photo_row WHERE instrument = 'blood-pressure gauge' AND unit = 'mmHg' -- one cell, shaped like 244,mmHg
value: 70,mmHg
